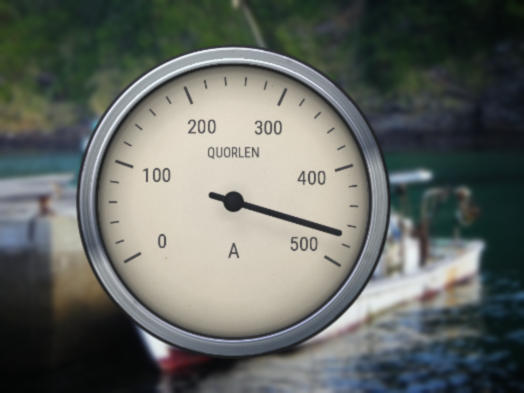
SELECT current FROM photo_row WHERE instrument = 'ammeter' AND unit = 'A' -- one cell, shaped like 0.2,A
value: 470,A
